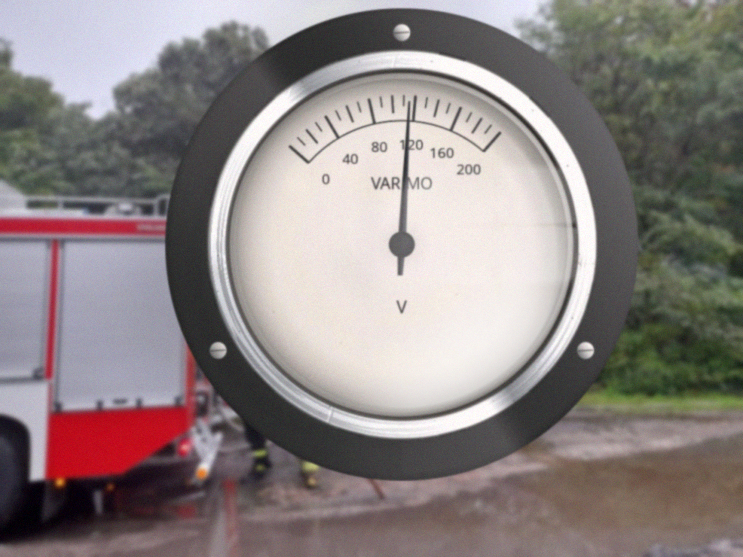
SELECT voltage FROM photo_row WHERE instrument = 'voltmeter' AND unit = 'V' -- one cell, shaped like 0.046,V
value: 115,V
